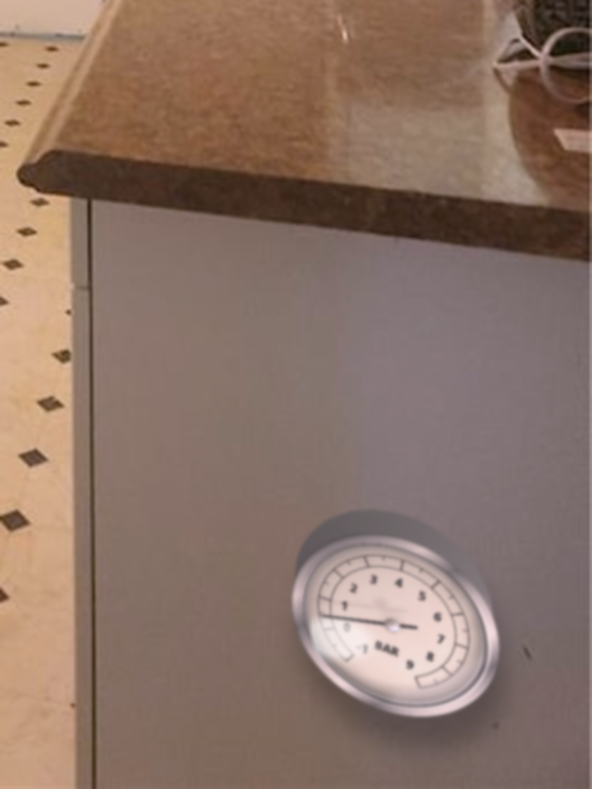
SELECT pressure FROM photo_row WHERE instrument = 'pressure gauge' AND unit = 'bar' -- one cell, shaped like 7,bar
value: 0.5,bar
